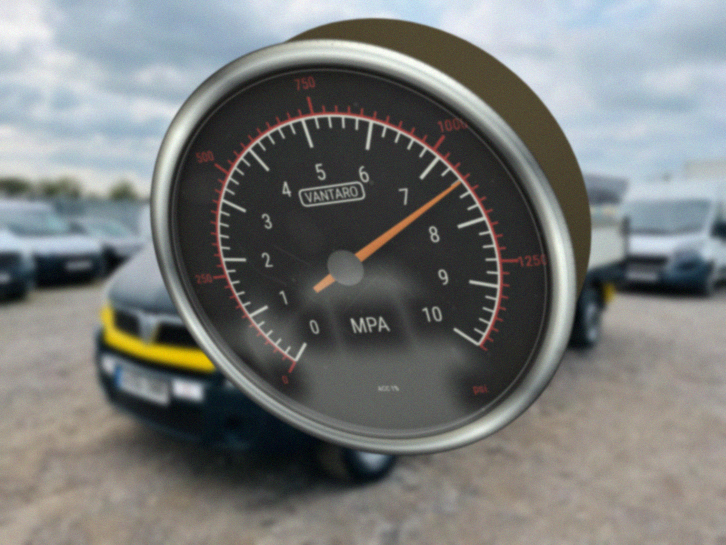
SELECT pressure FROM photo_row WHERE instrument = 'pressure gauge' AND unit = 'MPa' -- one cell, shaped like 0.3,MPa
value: 7.4,MPa
